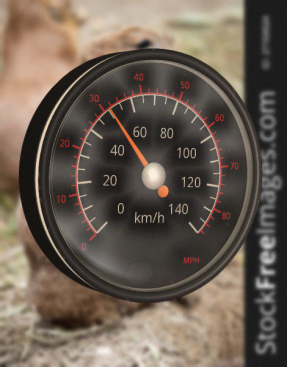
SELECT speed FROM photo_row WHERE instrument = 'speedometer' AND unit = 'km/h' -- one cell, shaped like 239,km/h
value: 50,km/h
